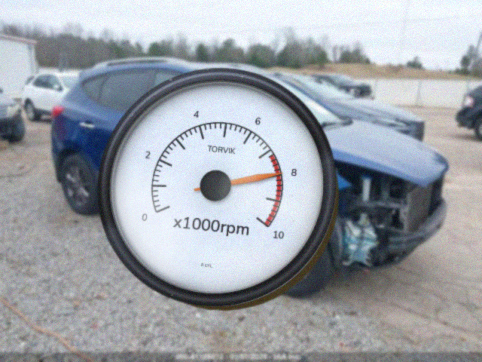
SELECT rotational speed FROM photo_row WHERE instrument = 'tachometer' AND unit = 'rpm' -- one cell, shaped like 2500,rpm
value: 8000,rpm
